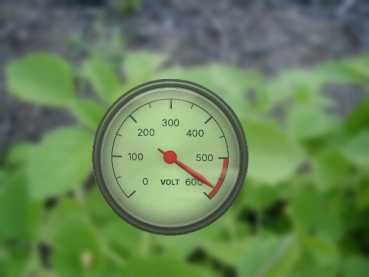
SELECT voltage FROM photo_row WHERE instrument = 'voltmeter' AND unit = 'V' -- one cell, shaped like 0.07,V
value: 575,V
